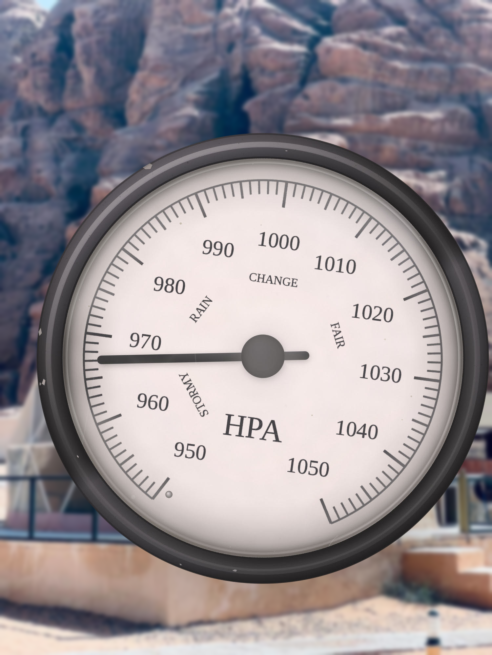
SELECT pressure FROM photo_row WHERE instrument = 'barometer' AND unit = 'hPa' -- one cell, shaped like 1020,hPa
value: 967,hPa
